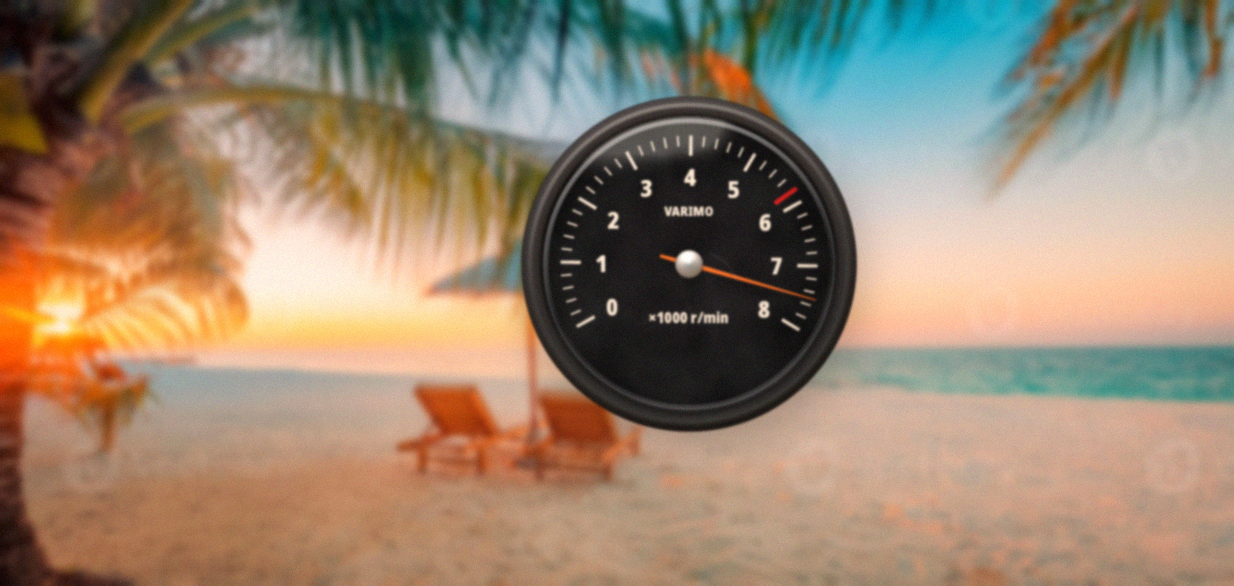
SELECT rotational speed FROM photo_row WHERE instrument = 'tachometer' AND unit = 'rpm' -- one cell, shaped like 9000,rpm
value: 7500,rpm
